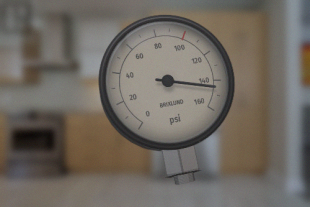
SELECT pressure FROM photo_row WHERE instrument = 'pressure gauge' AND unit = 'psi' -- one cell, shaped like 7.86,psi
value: 145,psi
